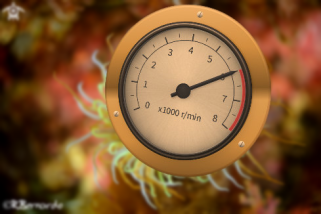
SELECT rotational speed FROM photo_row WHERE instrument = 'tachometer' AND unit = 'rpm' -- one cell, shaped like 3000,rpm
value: 6000,rpm
